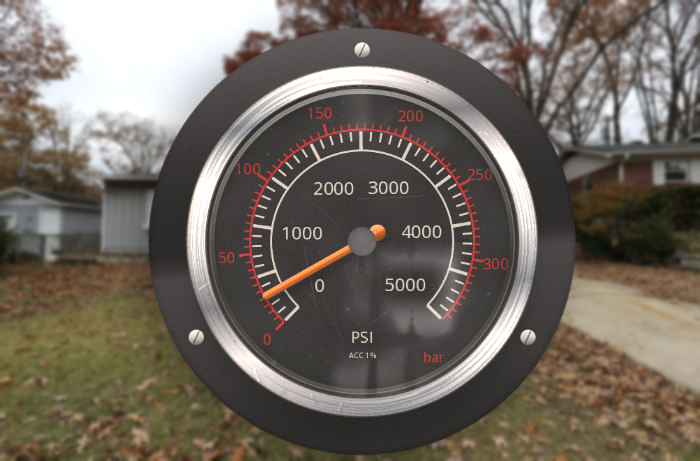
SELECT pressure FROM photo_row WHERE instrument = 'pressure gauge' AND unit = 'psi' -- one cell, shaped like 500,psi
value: 300,psi
